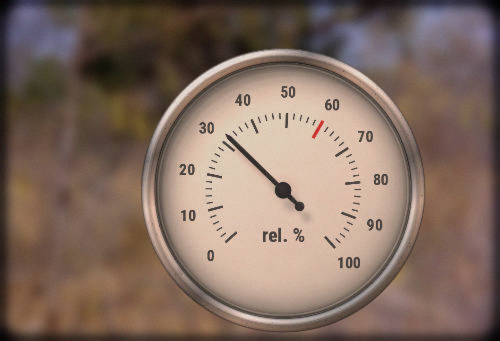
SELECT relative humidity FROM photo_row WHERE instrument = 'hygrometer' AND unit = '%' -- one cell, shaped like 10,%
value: 32,%
